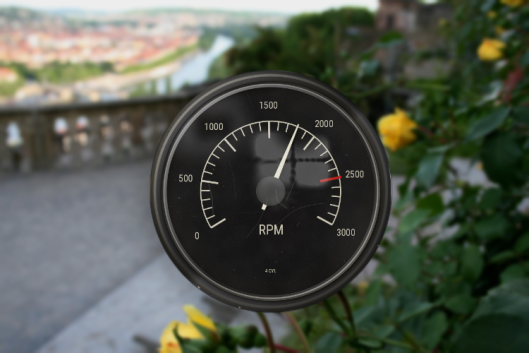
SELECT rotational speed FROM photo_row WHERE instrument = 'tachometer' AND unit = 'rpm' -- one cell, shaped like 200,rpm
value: 1800,rpm
